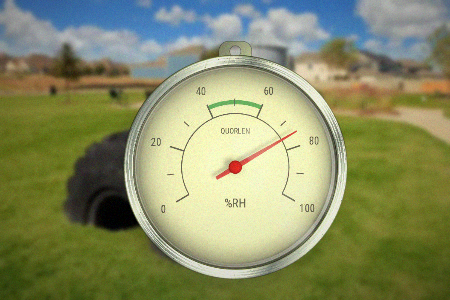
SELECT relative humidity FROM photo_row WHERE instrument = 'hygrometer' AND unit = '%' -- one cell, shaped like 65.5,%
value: 75,%
